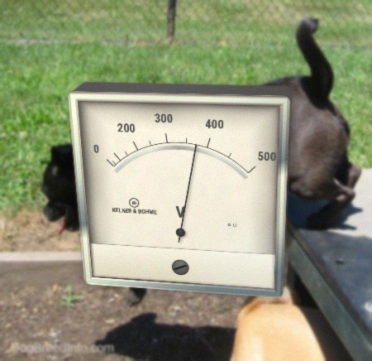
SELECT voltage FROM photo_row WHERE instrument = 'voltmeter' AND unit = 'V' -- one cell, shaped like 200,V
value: 375,V
